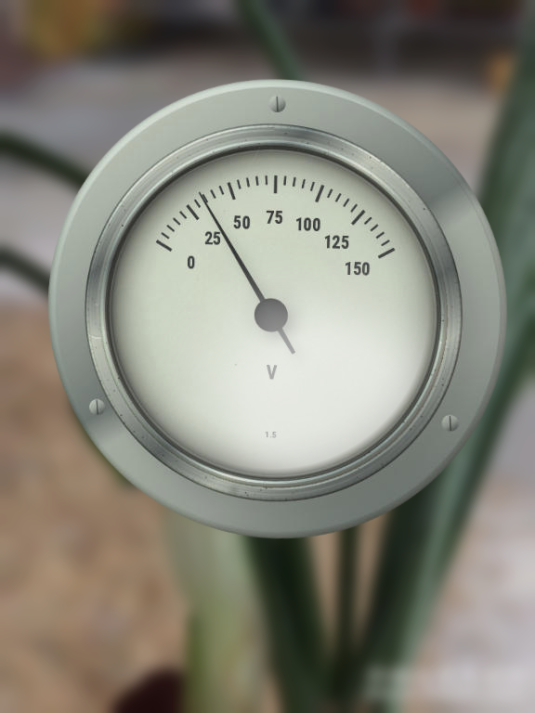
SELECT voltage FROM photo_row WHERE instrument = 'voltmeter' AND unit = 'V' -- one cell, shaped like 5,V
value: 35,V
